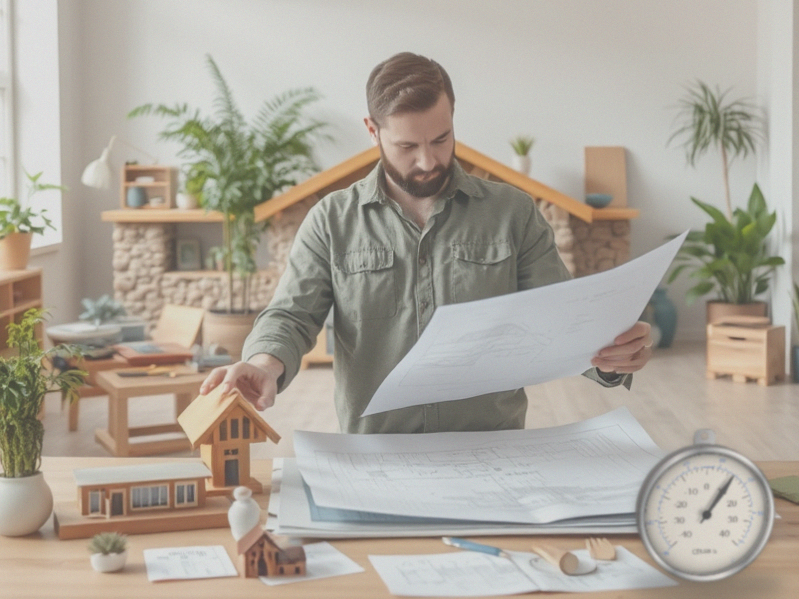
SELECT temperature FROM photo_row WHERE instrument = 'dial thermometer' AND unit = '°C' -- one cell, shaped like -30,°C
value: 10,°C
